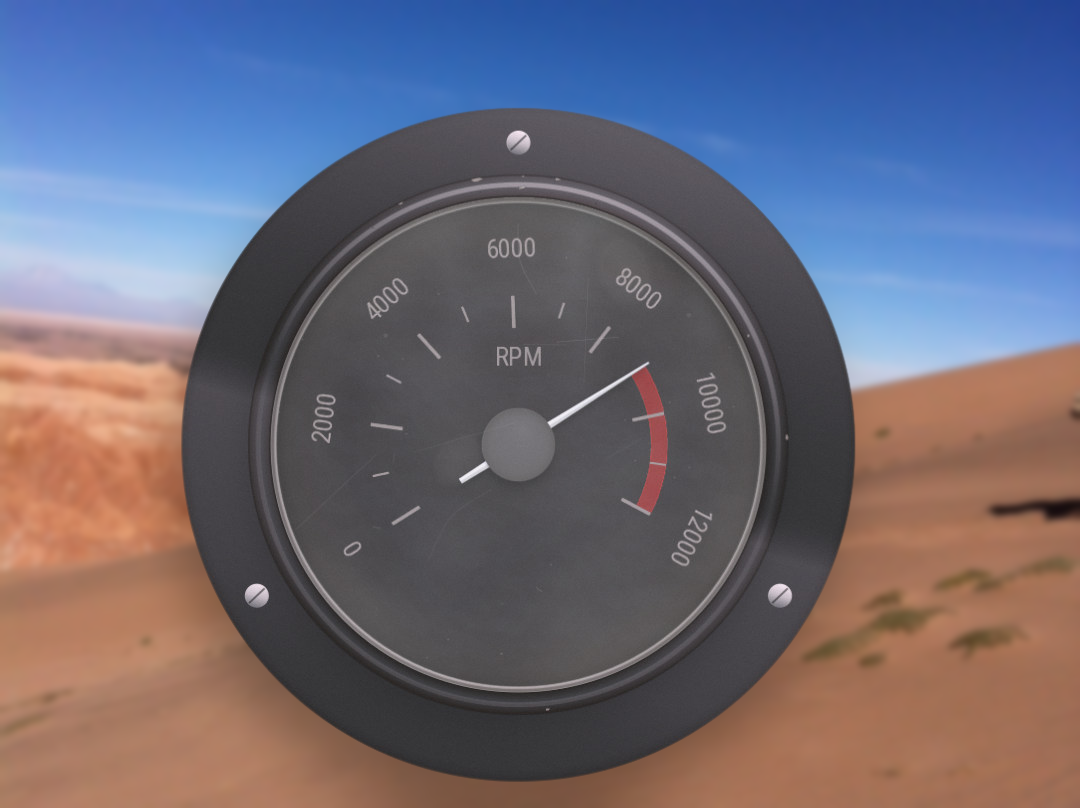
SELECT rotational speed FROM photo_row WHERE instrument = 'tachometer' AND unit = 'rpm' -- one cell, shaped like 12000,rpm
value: 9000,rpm
